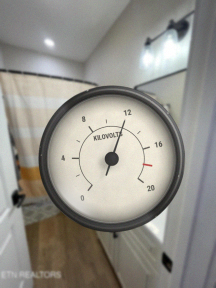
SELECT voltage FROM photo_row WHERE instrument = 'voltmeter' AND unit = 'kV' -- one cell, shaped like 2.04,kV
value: 12,kV
